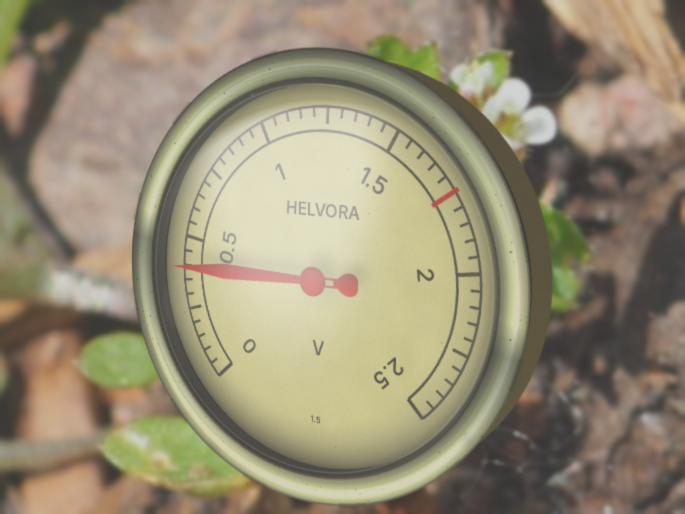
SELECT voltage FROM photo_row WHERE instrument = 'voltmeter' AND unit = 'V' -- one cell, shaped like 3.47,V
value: 0.4,V
